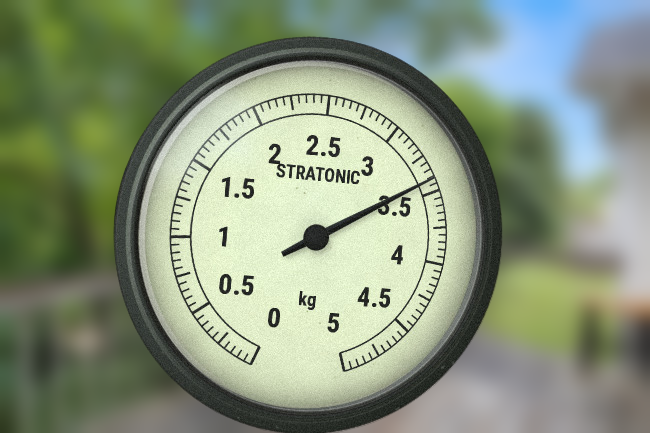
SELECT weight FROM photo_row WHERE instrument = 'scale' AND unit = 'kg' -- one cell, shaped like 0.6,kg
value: 3.4,kg
